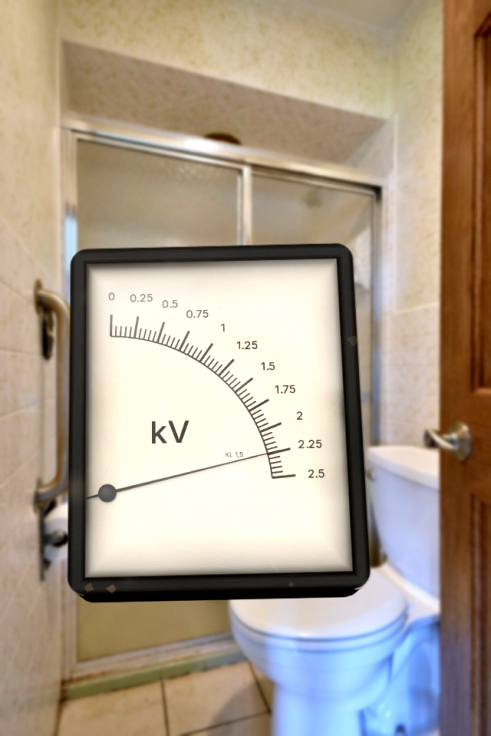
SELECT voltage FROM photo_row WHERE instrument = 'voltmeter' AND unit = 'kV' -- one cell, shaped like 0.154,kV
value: 2.25,kV
